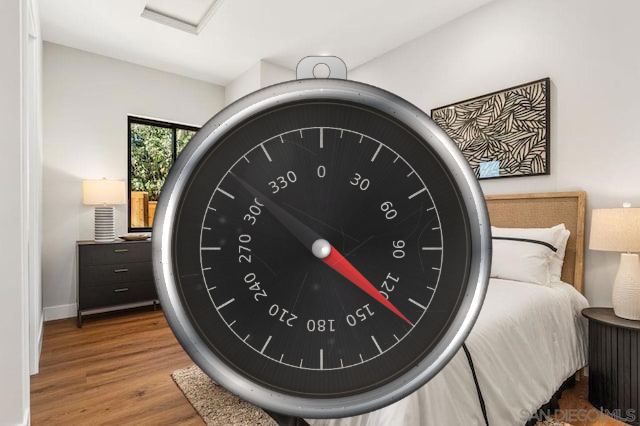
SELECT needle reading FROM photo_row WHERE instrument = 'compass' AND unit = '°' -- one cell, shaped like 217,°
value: 130,°
